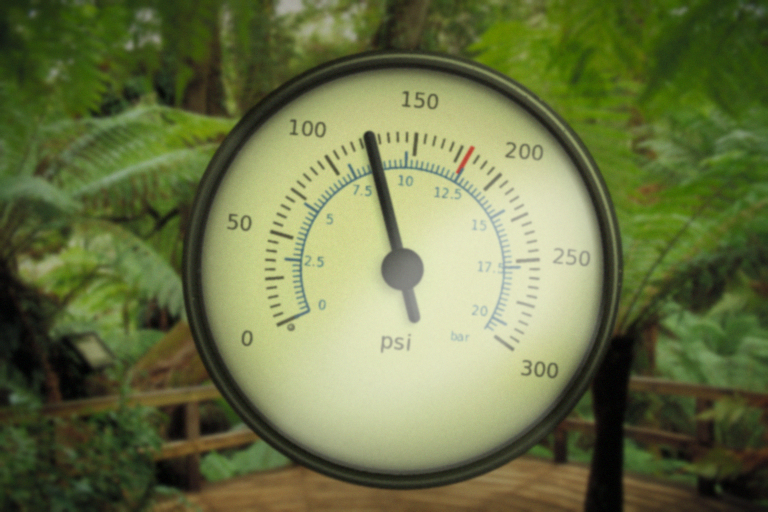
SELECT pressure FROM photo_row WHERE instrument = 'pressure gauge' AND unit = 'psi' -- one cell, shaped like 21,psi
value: 125,psi
